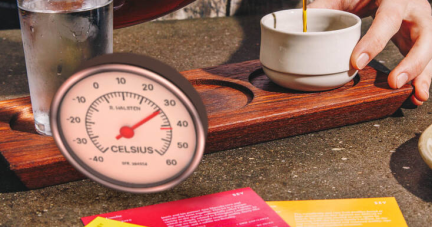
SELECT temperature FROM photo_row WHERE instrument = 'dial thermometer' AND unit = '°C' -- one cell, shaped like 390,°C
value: 30,°C
